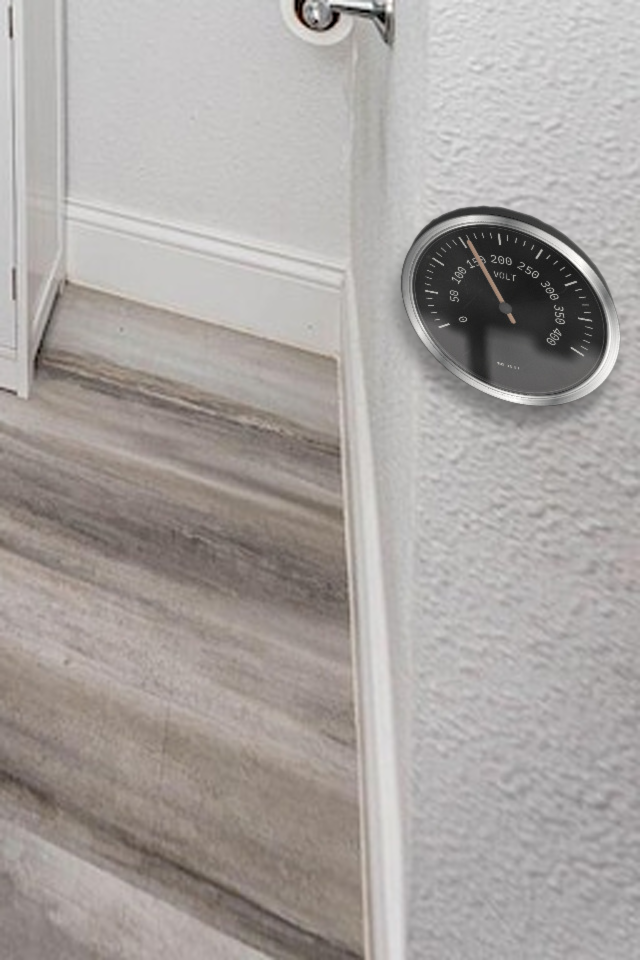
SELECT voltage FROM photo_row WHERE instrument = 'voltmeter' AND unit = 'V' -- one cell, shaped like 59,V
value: 160,V
